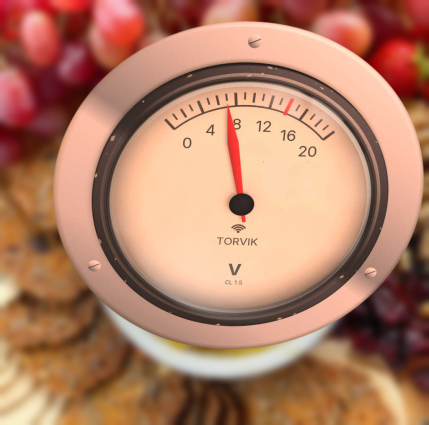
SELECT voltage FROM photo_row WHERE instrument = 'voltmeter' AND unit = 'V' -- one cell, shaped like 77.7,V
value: 7,V
